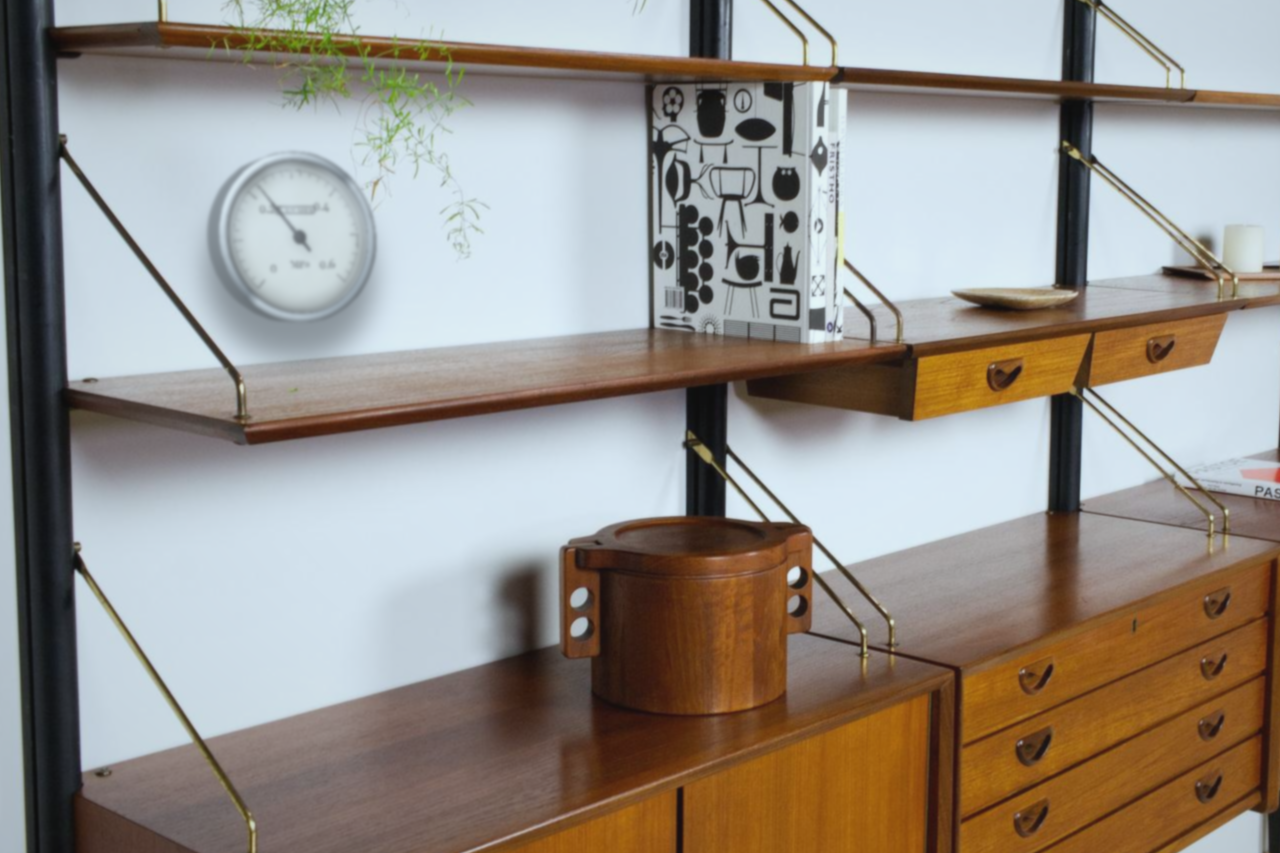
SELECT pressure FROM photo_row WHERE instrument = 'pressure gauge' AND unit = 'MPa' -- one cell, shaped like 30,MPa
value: 0.22,MPa
